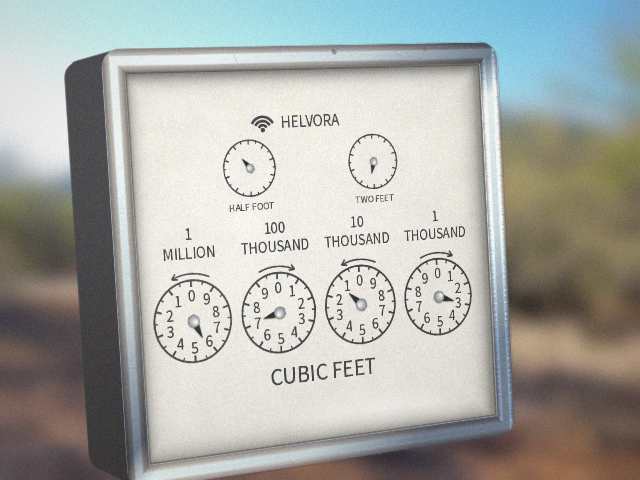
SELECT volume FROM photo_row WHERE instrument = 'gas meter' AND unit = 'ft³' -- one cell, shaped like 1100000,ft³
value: 571300,ft³
